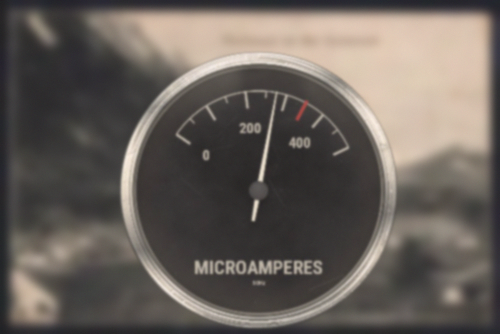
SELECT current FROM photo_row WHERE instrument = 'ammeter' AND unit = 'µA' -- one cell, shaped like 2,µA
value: 275,µA
